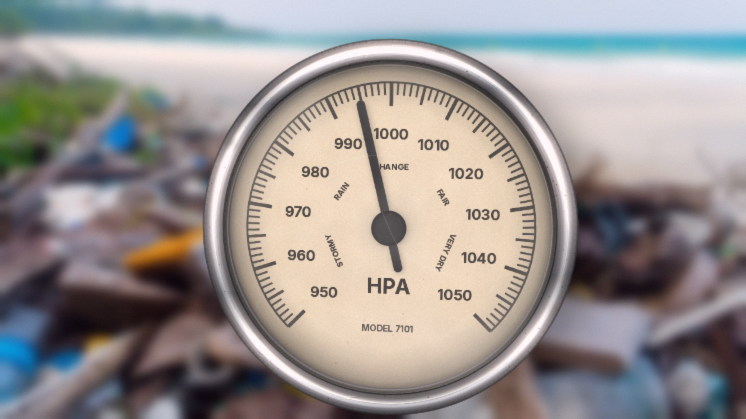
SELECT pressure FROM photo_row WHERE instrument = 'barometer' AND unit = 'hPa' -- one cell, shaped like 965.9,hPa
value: 995,hPa
